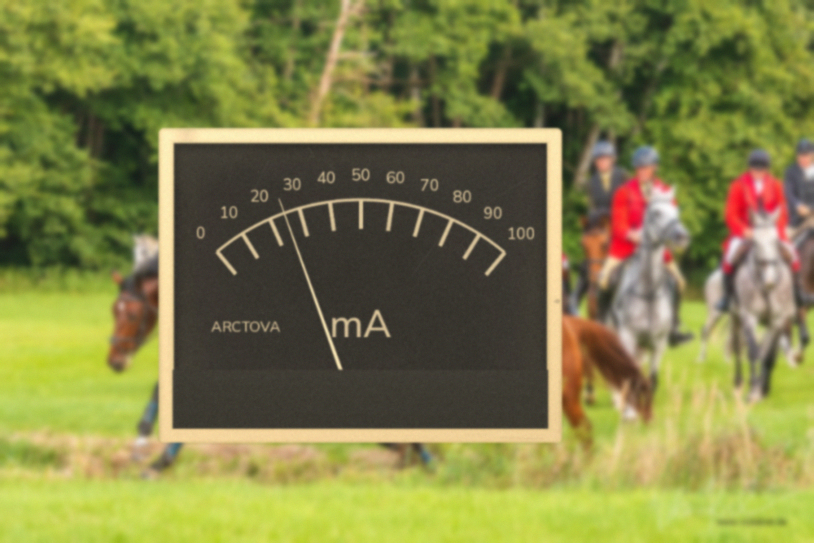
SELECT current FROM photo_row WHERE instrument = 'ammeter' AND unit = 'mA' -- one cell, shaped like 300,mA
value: 25,mA
